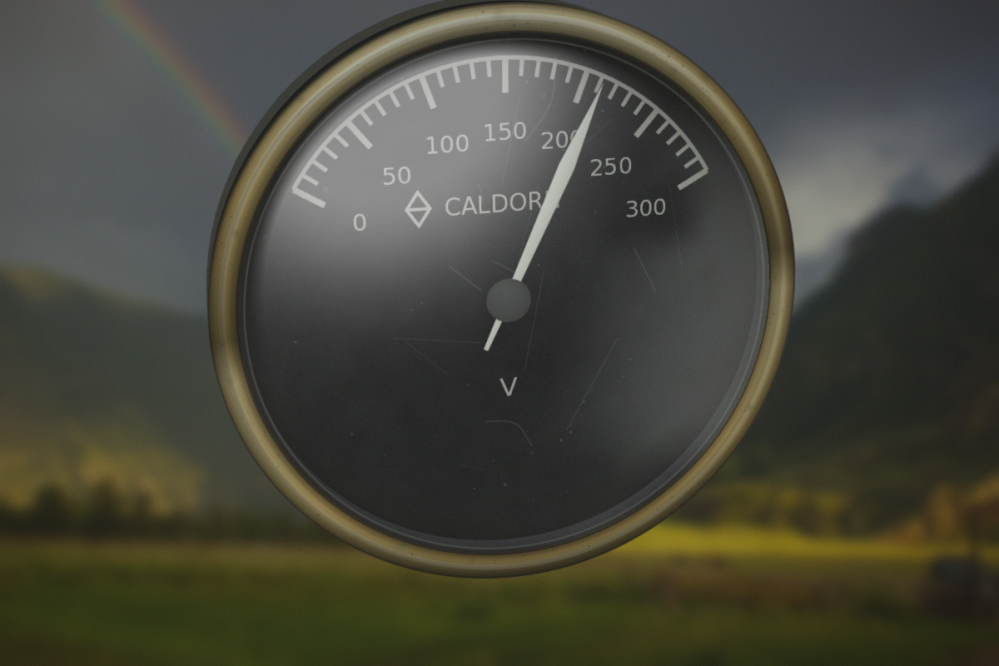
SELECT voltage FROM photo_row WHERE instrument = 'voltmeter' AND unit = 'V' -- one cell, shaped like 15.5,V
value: 210,V
